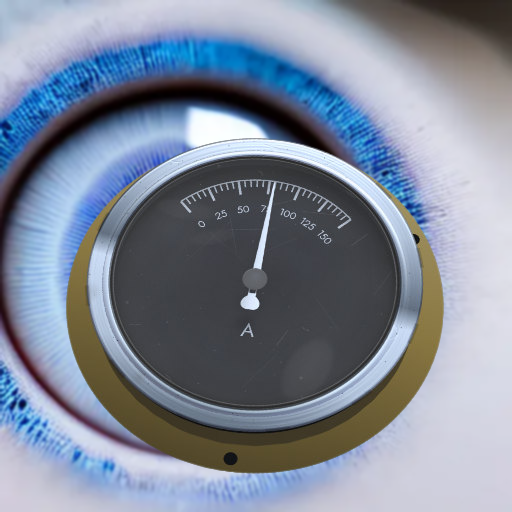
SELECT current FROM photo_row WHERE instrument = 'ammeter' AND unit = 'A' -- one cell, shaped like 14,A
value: 80,A
